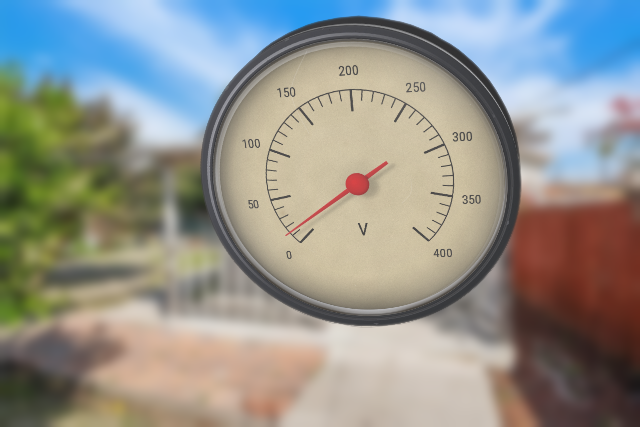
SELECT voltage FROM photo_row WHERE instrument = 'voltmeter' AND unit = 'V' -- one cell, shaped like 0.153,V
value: 15,V
